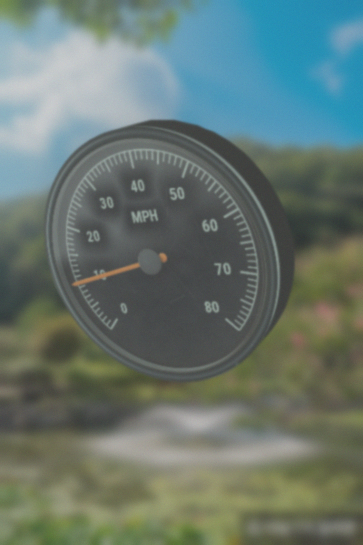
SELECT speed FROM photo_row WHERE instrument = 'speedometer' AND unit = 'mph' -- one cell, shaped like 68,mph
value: 10,mph
